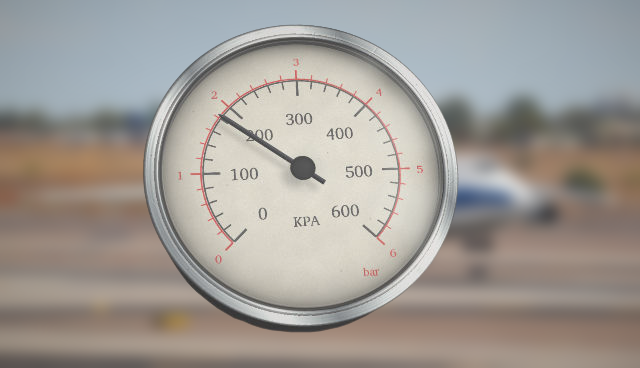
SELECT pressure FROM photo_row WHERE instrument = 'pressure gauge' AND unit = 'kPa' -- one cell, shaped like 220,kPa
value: 180,kPa
